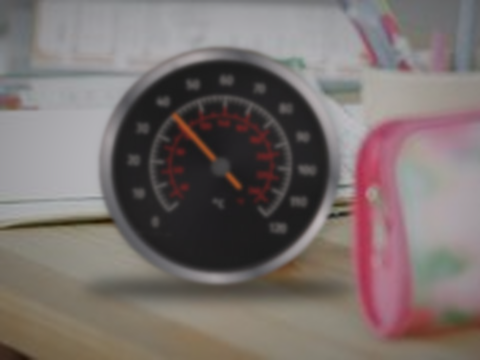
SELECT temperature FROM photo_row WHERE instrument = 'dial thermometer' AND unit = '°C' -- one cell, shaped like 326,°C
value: 40,°C
